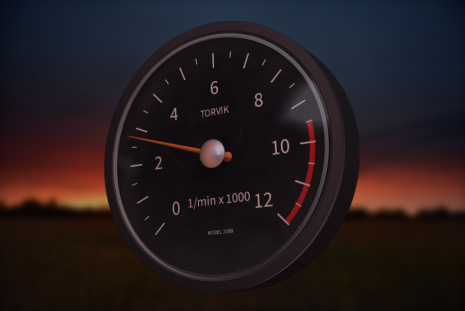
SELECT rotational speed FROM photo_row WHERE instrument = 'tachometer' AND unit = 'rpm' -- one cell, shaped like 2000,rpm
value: 2750,rpm
